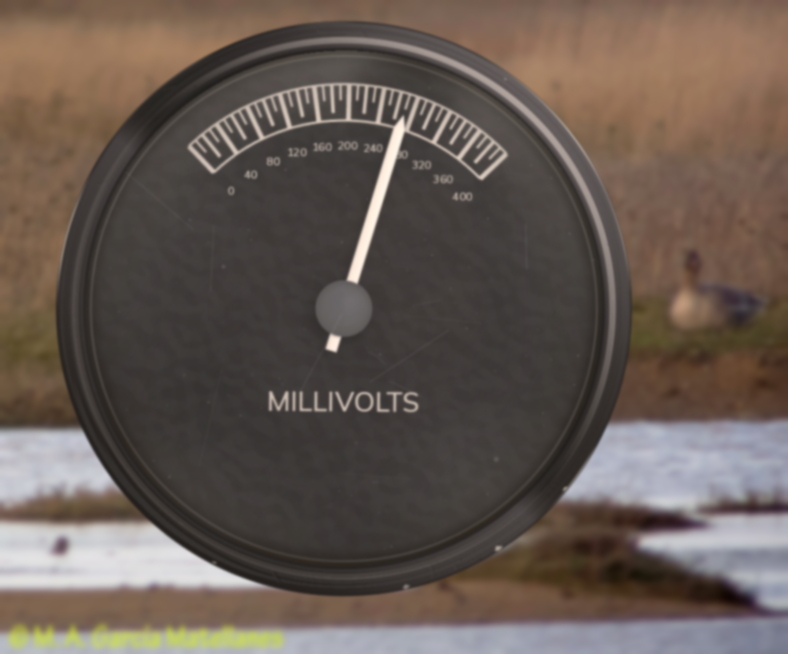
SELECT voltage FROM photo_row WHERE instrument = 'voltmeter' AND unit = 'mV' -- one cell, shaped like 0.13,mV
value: 270,mV
